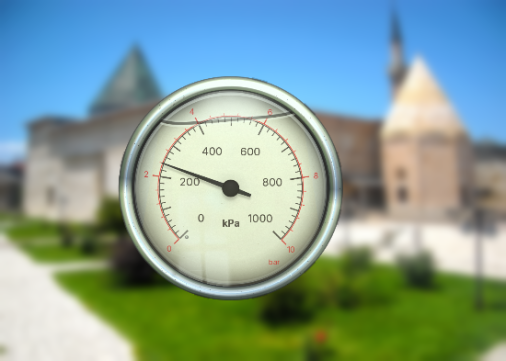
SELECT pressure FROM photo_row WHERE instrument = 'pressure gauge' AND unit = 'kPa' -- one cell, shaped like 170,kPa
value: 240,kPa
